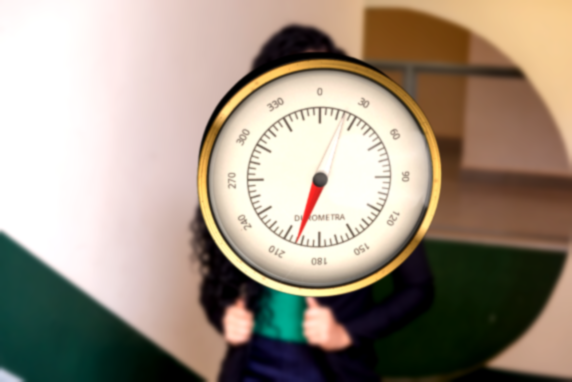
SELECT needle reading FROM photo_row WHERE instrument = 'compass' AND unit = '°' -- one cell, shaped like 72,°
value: 200,°
